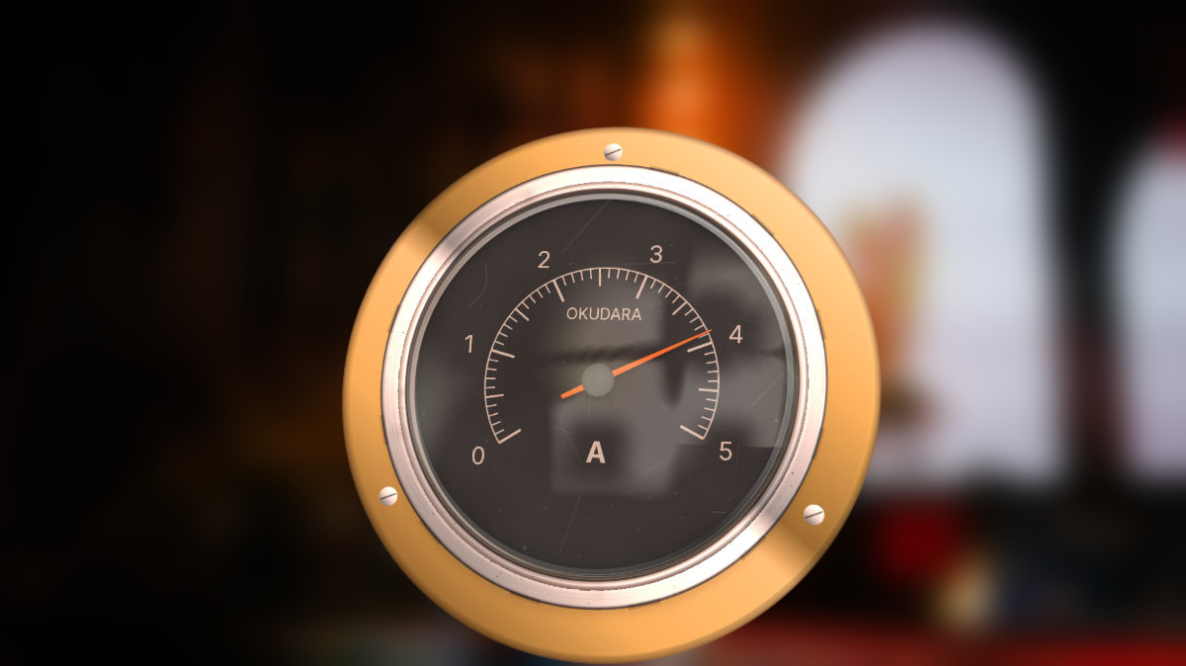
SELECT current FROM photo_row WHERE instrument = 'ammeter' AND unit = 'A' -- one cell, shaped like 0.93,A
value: 3.9,A
